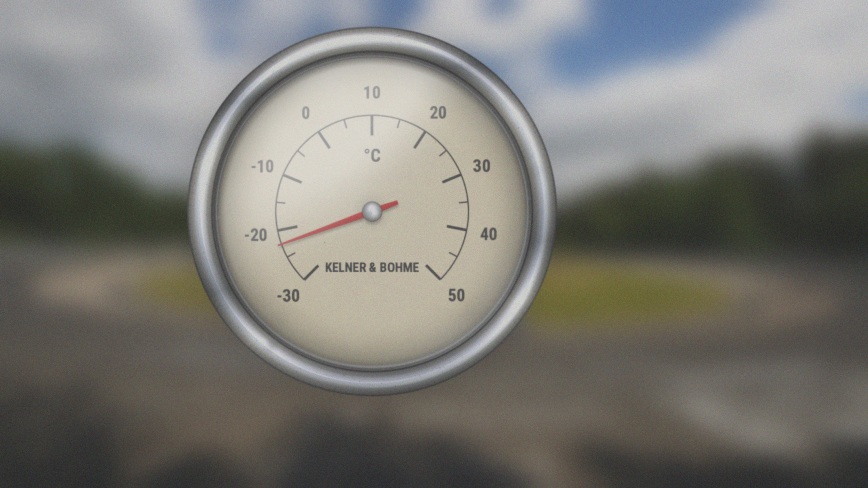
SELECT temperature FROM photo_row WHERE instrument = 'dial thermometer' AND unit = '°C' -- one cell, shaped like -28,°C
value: -22.5,°C
